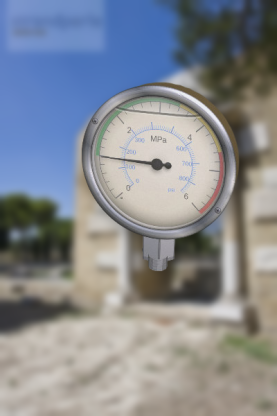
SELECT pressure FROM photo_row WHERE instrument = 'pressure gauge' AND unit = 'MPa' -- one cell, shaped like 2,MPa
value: 1,MPa
